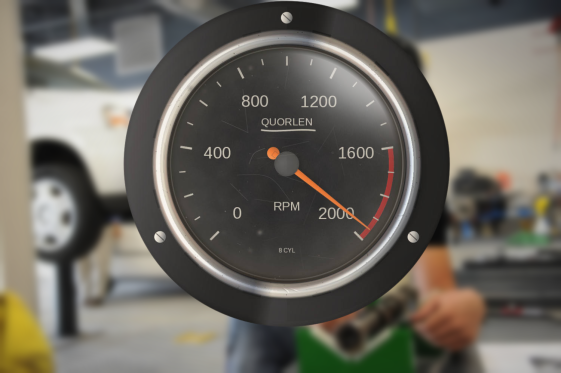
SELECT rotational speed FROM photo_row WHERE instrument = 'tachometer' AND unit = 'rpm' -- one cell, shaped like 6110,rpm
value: 1950,rpm
